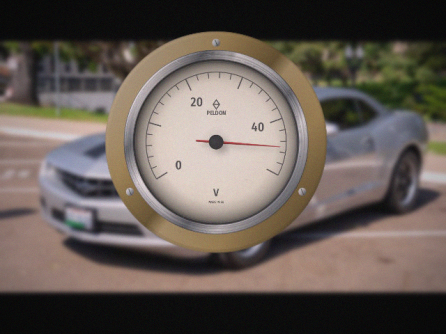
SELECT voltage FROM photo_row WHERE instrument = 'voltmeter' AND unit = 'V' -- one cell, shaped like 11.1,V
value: 45,V
